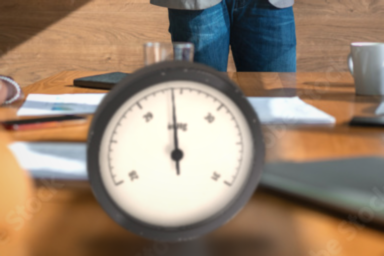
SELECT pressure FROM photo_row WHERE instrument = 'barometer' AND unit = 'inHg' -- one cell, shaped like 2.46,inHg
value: 29.4,inHg
